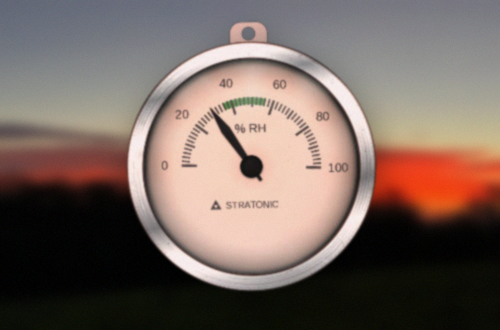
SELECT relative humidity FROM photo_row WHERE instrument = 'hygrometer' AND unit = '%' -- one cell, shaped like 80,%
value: 30,%
